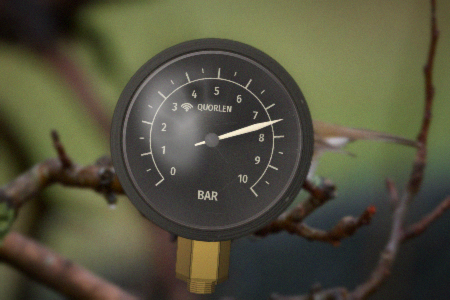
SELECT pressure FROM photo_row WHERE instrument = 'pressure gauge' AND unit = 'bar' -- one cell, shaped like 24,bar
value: 7.5,bar
